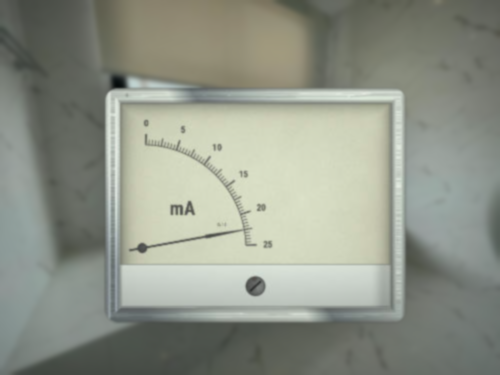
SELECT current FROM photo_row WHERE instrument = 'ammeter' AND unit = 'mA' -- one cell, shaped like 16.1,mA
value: 22.5,mA
